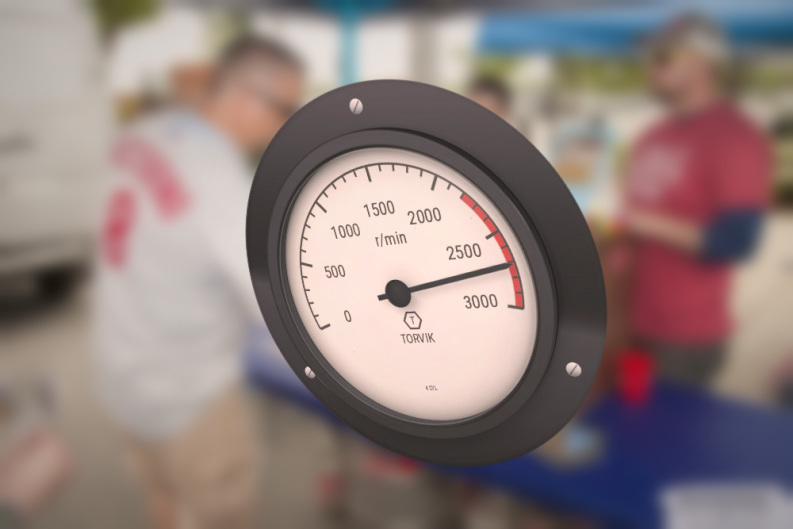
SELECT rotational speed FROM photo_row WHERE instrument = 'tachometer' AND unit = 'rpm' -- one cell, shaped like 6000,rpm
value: 2700,rpm
